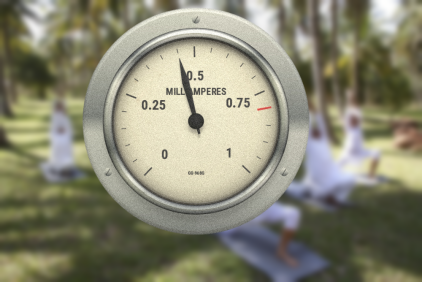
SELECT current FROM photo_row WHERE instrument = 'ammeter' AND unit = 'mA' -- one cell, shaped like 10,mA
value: 0.45,mA
